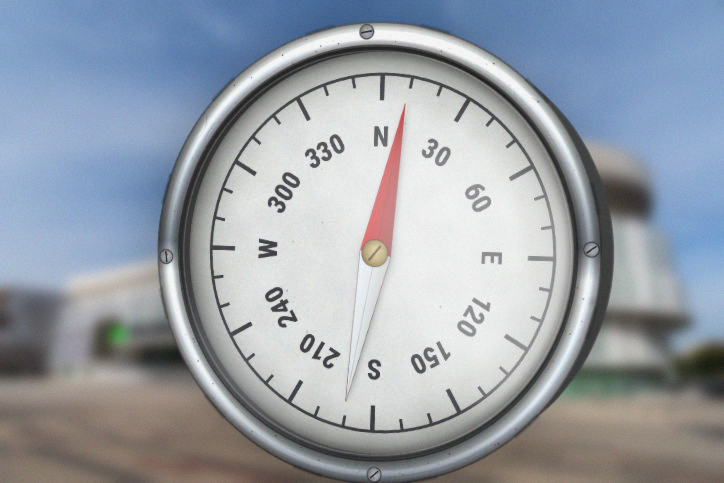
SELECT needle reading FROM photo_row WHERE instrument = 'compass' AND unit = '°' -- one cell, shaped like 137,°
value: 10,°
